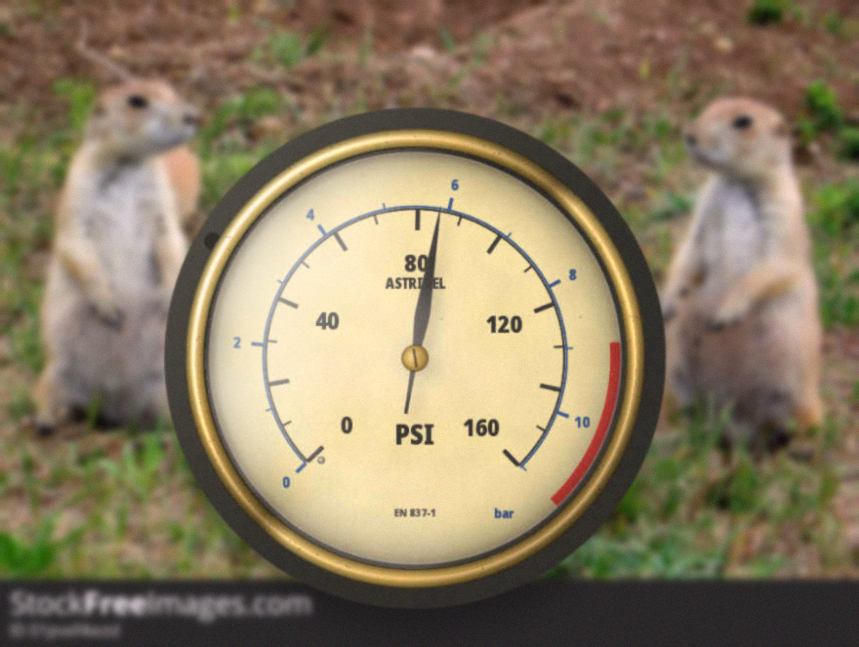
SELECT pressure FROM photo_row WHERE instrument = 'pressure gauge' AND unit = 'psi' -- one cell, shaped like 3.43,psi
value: 85,psi
